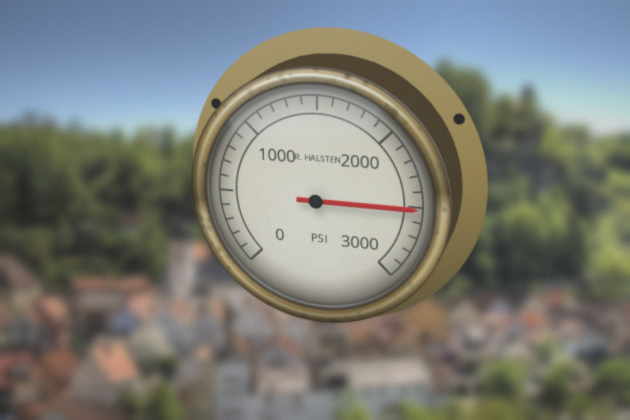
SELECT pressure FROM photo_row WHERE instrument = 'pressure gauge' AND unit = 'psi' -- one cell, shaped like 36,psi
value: 2500,psi
